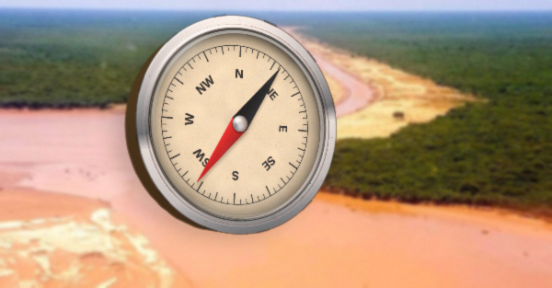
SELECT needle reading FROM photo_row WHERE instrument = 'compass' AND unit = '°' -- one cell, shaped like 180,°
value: 215,°
